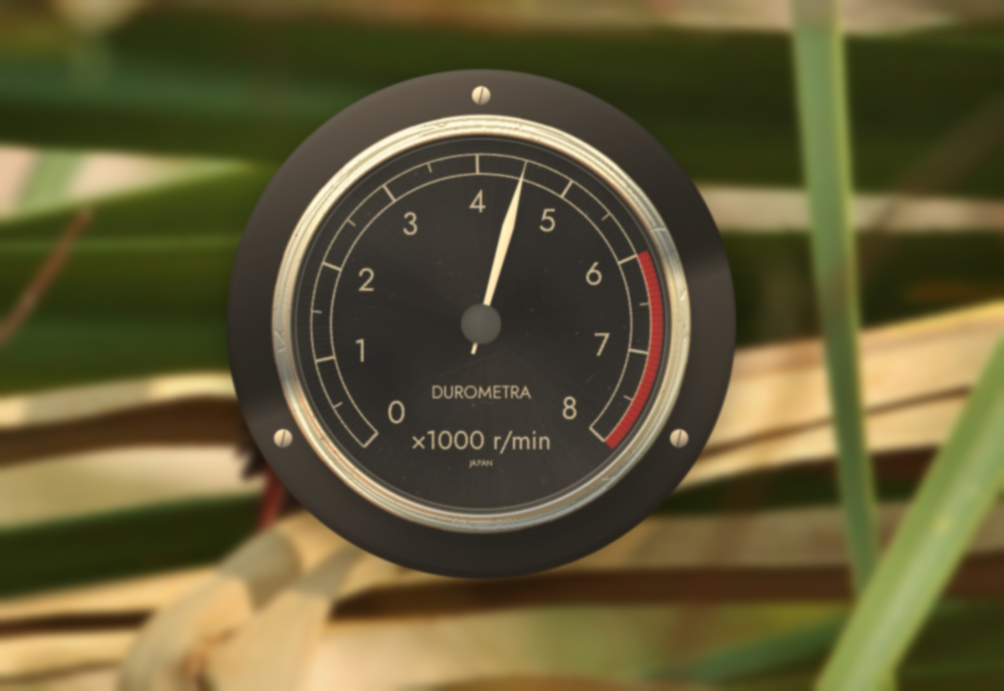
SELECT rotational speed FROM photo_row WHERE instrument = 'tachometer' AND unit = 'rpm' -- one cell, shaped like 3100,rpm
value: 4500,rpm
